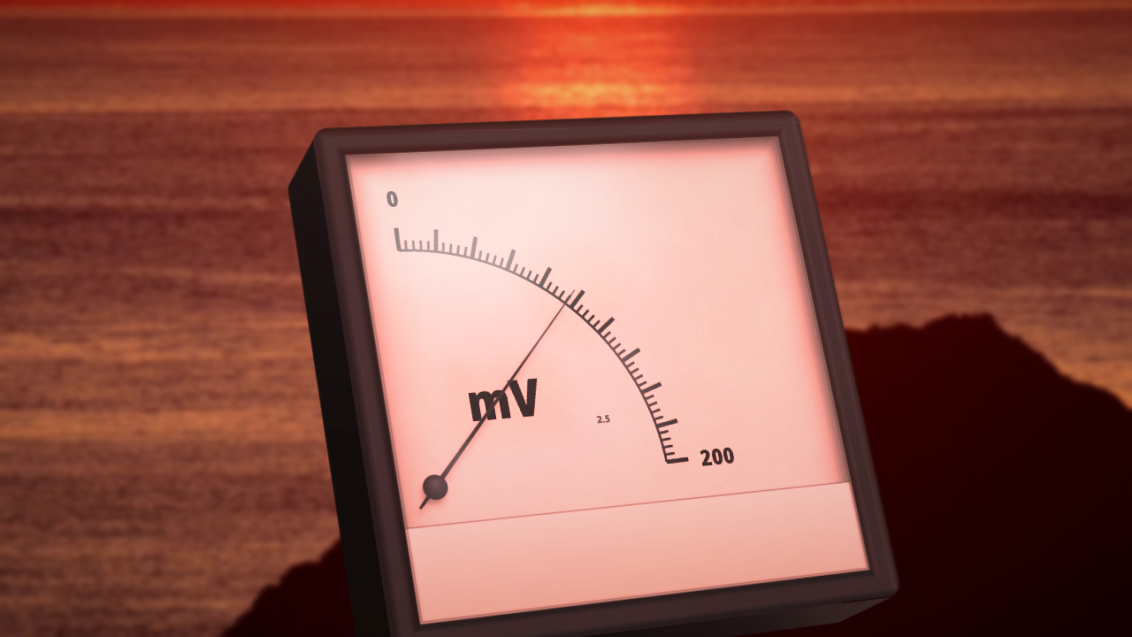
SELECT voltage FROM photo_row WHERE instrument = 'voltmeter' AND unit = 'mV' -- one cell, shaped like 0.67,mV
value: 96,mV
